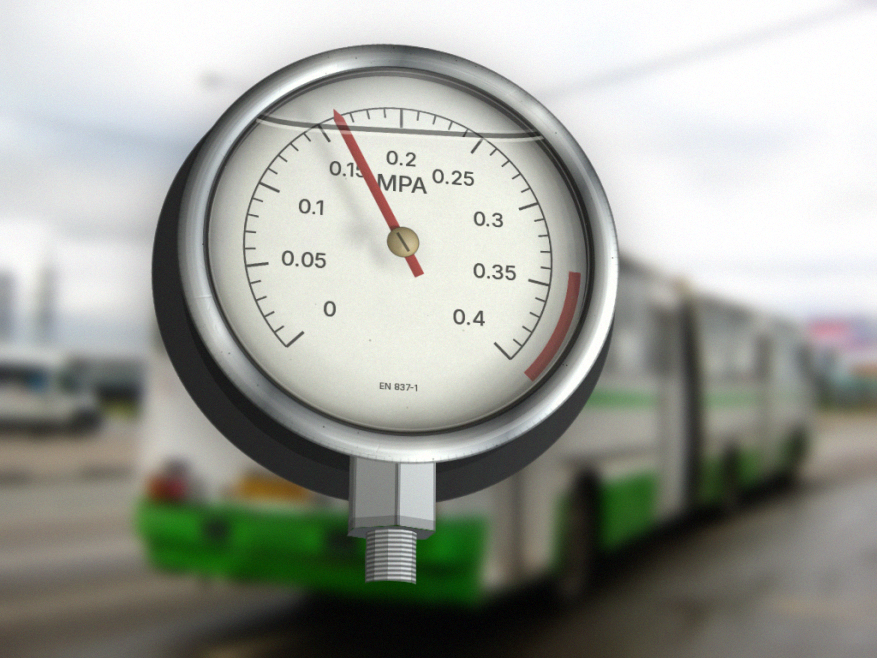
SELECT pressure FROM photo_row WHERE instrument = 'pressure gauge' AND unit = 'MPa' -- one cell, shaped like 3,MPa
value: 0.16,MPa
